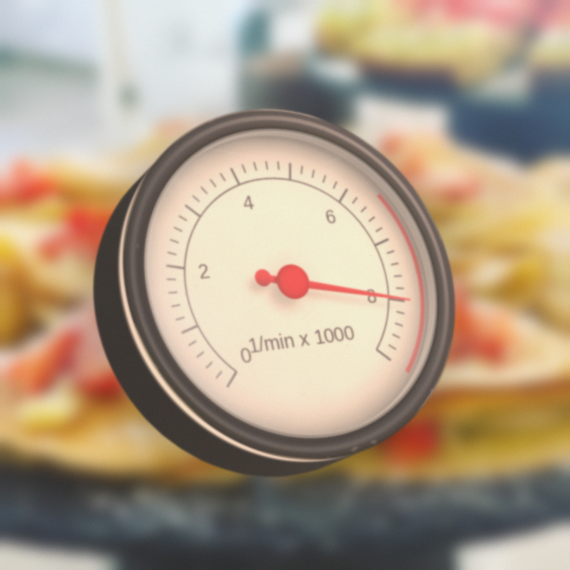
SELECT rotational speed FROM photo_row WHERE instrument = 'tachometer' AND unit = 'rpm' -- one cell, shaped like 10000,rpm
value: 8000,rpm
